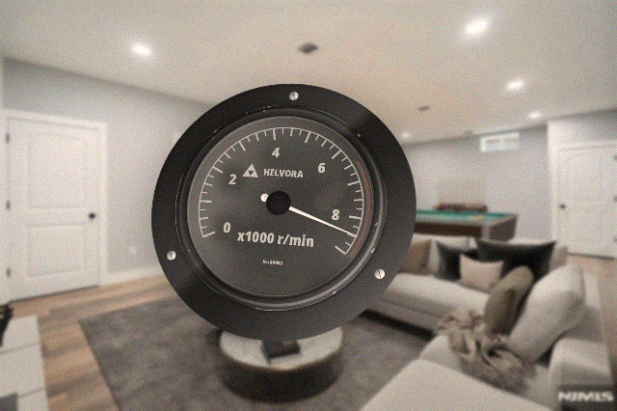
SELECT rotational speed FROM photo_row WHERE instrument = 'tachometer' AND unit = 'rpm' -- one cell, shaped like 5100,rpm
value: 8500,rpm
